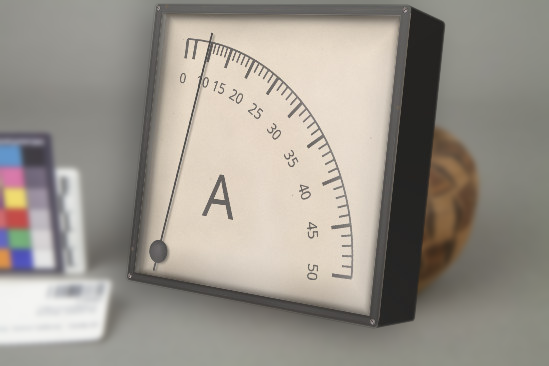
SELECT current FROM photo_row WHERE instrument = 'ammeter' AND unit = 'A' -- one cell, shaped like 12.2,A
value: 10,A
